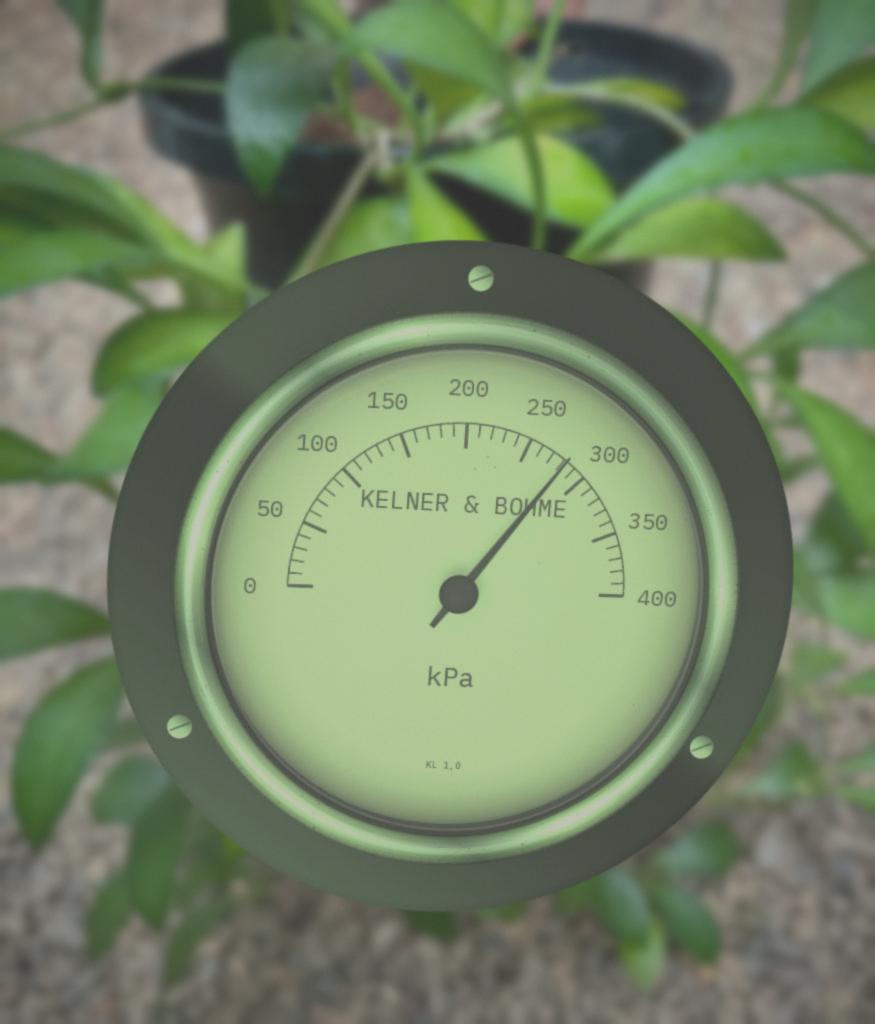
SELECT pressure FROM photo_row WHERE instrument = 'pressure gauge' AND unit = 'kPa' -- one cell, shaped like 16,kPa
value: 280,kPa
